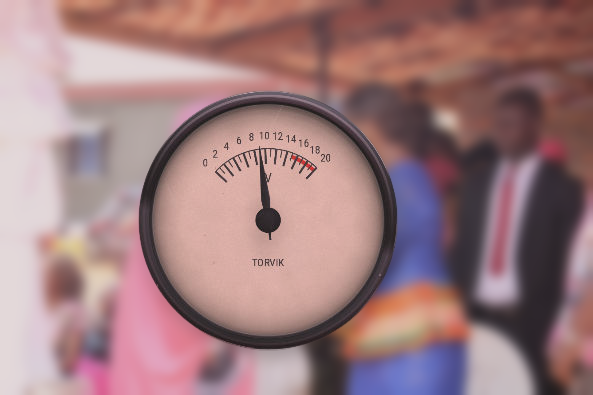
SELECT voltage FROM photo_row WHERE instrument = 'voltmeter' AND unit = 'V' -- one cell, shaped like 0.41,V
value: 9,V
